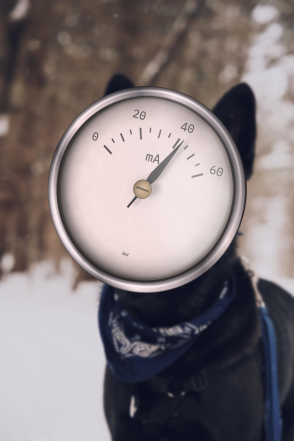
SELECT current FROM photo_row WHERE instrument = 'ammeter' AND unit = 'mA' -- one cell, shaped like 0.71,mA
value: 42.5,mA
